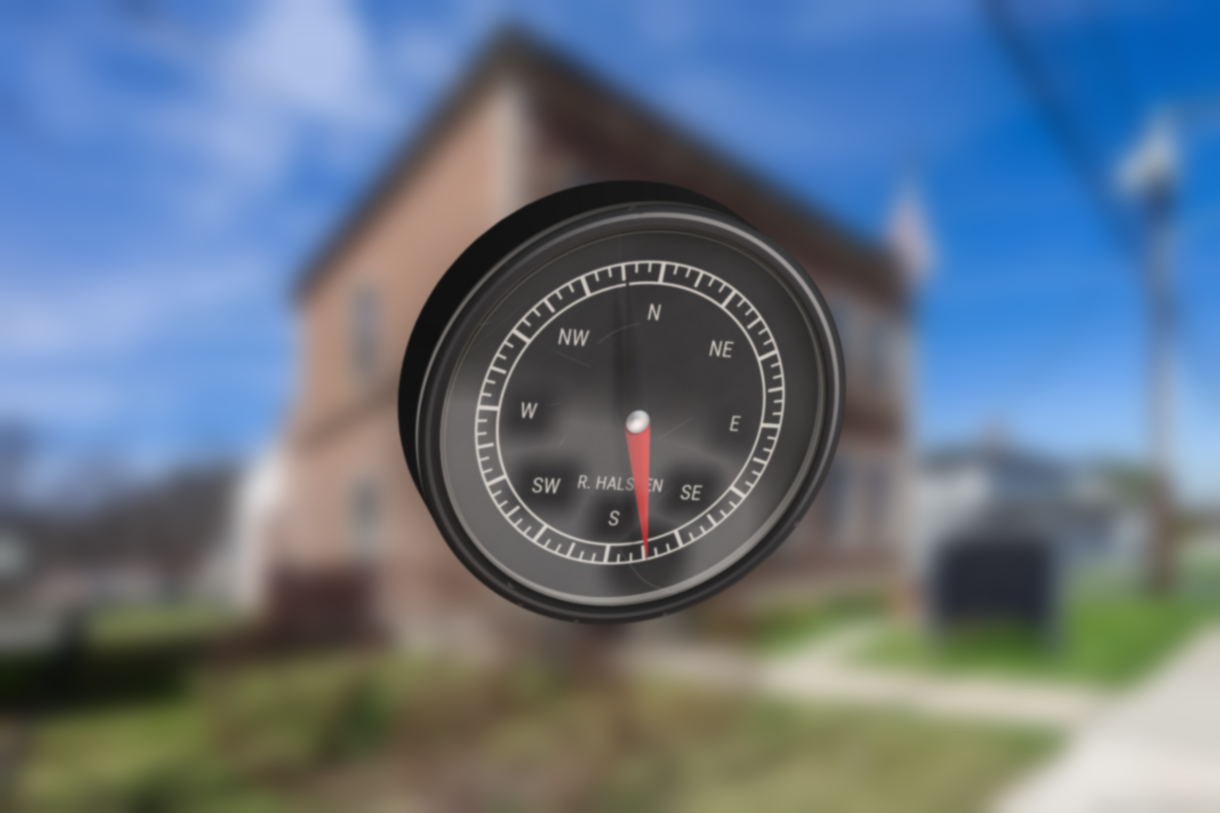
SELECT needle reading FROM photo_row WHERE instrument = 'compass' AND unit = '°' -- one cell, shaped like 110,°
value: 165,°
